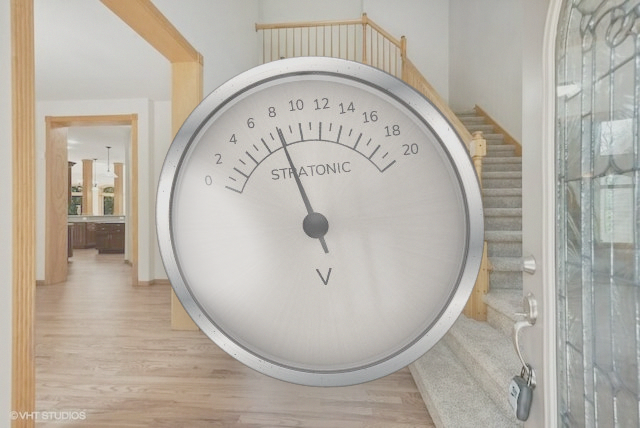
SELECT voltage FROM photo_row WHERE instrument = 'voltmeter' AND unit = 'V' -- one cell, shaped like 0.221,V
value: 8,V
